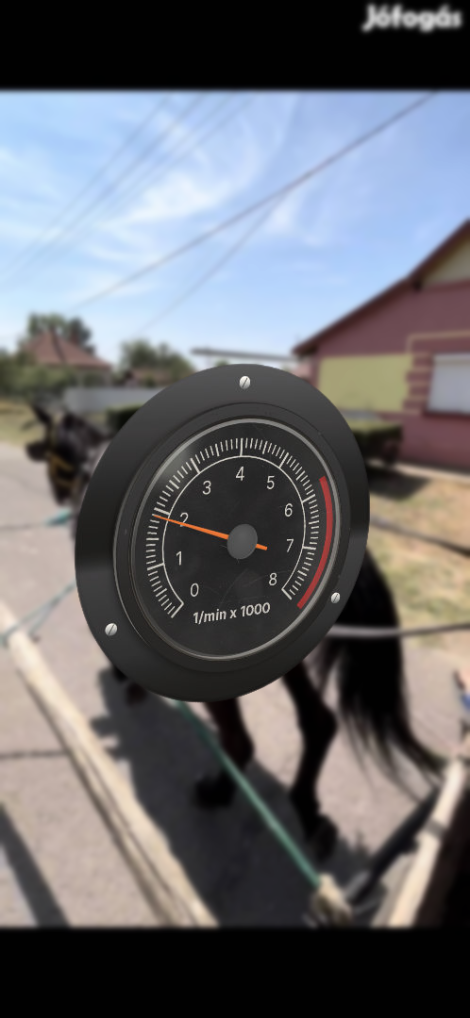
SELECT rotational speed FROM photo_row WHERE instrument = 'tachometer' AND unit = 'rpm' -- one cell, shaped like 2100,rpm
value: 1900,rpm
